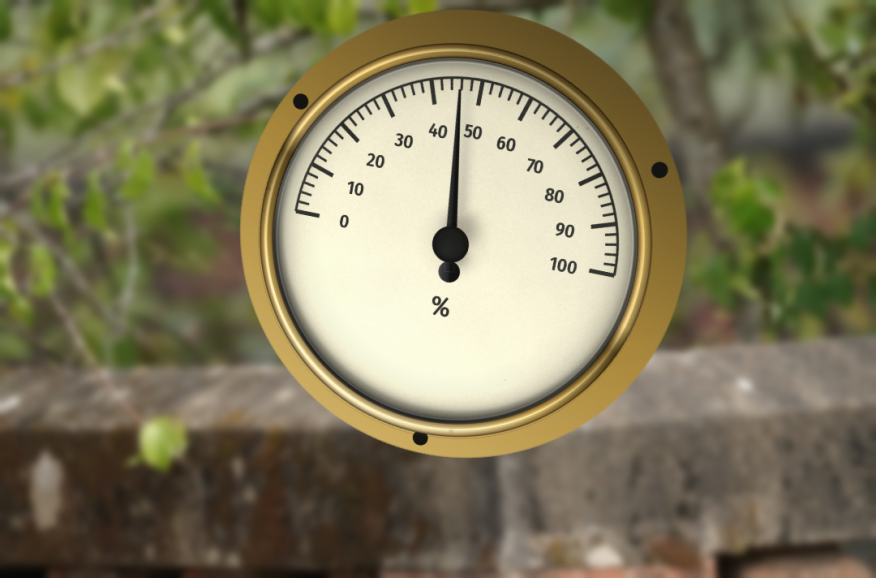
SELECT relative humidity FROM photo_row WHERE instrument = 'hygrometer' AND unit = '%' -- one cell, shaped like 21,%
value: 46,%
